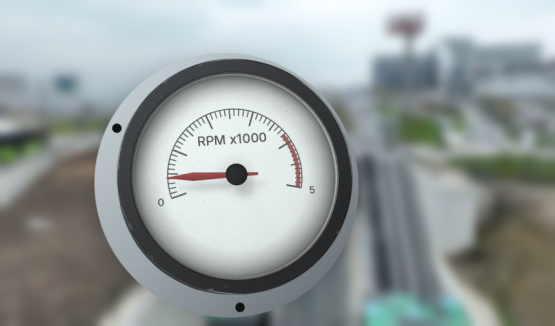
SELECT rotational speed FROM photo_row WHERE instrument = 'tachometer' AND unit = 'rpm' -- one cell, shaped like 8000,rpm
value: 400,rpm
